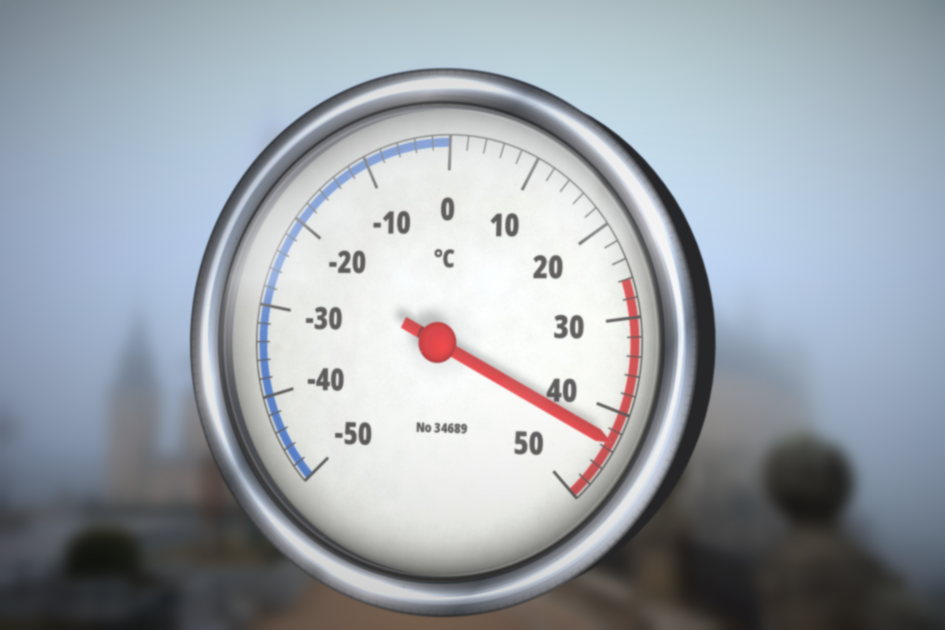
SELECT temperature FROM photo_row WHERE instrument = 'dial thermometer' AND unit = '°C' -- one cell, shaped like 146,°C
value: 43,°C
